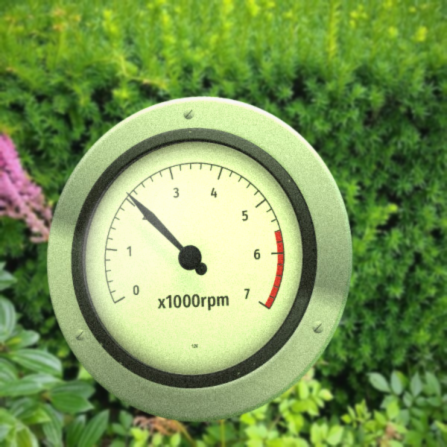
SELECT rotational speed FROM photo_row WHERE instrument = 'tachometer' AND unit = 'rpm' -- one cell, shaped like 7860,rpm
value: 2100,rpm
